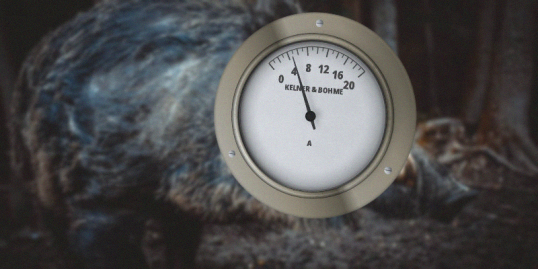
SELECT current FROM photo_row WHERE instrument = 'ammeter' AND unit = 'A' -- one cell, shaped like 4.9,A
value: 5,A
